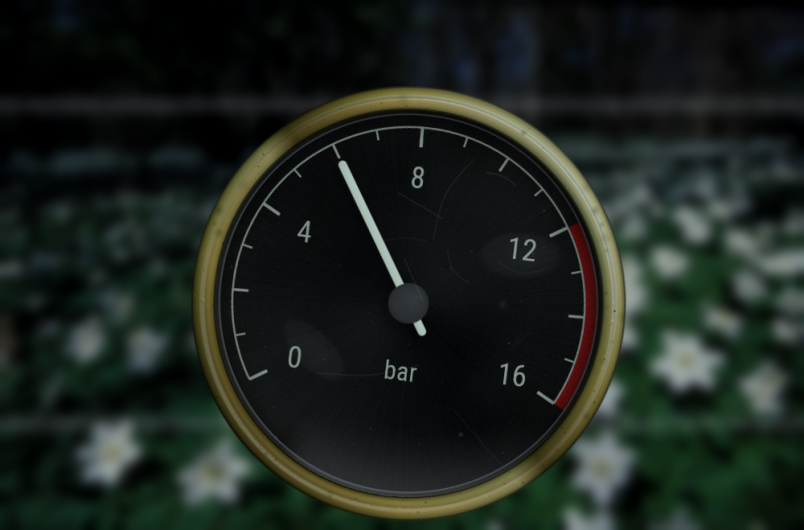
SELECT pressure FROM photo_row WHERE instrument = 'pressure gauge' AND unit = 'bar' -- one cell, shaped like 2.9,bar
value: 6,bar
